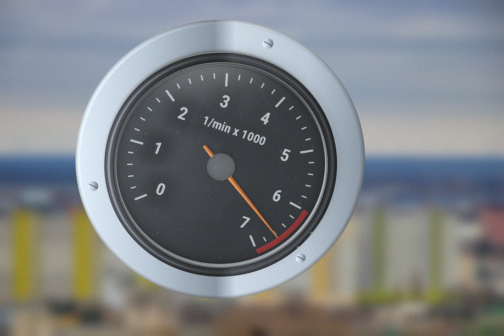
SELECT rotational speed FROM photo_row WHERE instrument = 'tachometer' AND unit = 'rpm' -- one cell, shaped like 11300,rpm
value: 6600,rpm
